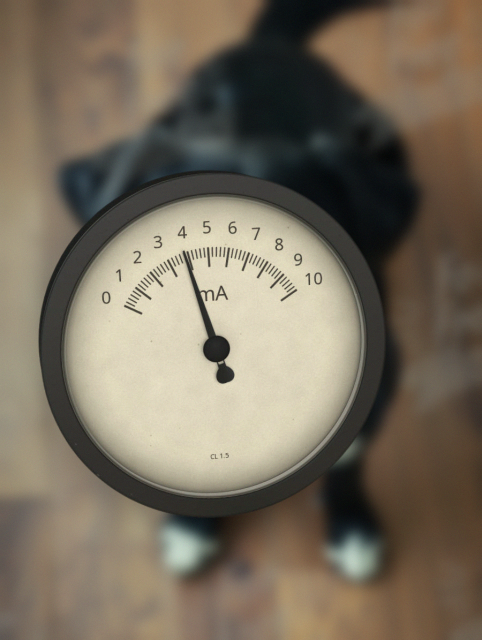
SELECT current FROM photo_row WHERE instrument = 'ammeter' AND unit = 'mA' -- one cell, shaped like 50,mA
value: 3.8,mA
